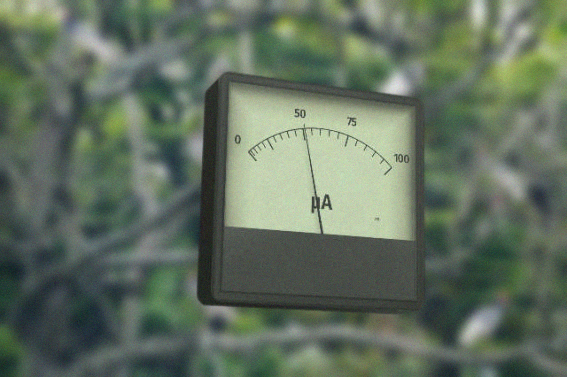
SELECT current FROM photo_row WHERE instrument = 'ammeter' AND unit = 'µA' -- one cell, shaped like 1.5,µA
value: 50,µA
